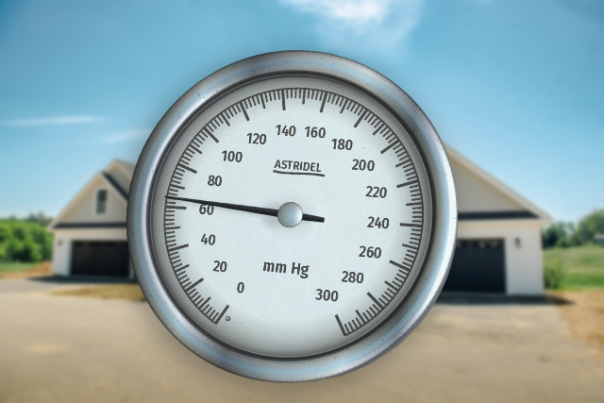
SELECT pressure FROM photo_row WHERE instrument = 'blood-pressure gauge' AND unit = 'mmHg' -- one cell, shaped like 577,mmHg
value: 64,mmHg
